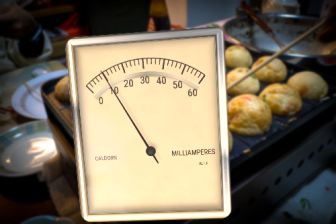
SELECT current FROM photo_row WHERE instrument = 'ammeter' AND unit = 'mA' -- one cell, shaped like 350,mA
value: 10,mA
